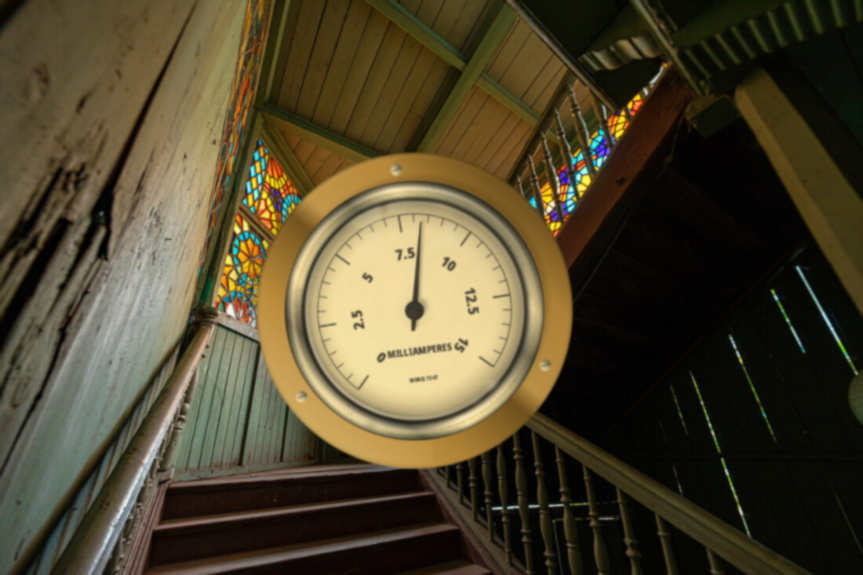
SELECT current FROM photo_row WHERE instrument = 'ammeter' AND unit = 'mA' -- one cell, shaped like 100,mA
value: 8.25,mA
